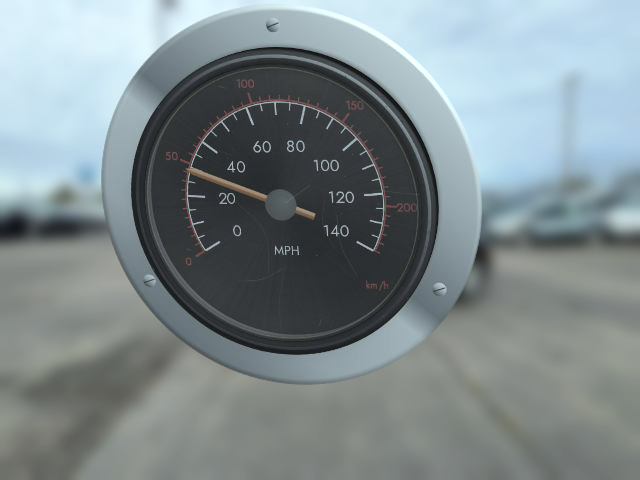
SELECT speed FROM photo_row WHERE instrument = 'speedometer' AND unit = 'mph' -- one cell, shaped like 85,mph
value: 30,mph
